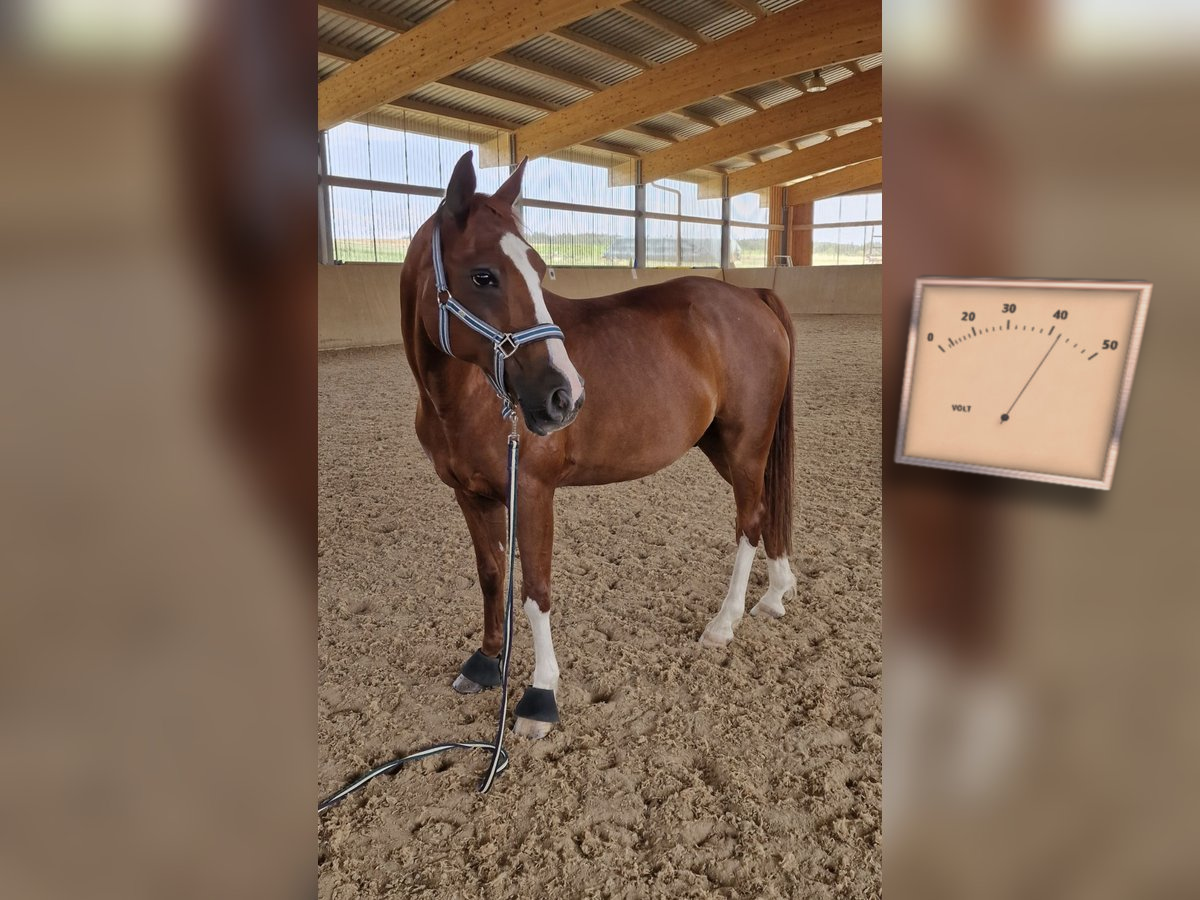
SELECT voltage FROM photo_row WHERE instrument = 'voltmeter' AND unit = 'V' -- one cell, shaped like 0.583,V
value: 42,V
